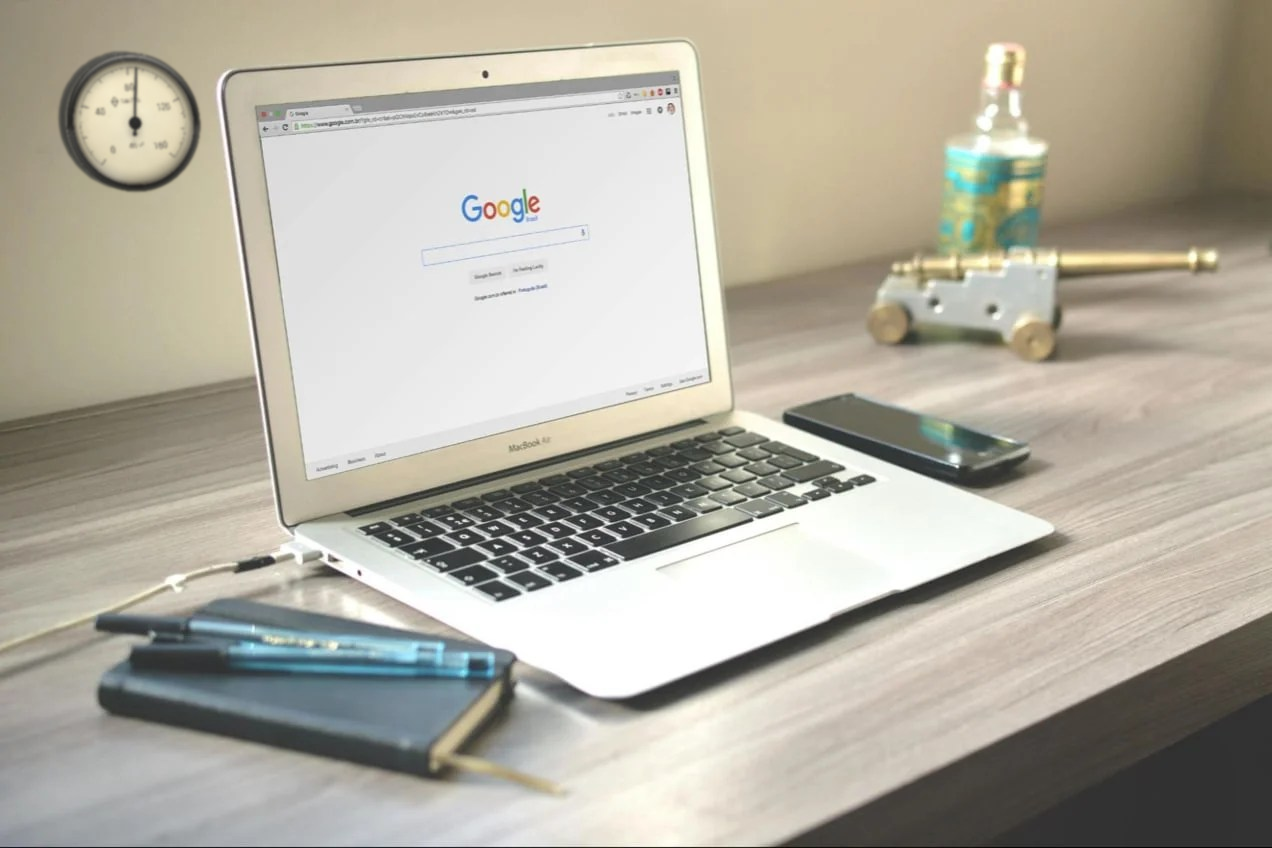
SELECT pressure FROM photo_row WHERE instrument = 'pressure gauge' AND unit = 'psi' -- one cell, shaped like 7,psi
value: 85,psi
